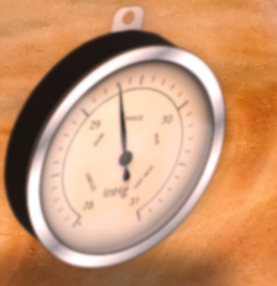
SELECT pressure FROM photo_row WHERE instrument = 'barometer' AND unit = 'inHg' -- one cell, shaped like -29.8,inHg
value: 29.3,inHg
